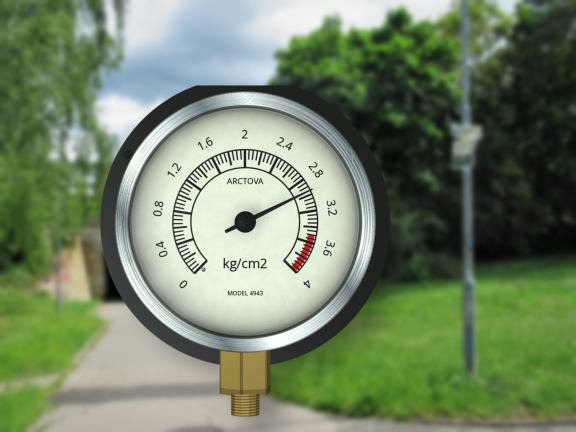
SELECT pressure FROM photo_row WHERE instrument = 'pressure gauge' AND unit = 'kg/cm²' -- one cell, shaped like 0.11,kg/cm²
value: 2.95,kg/cm²
